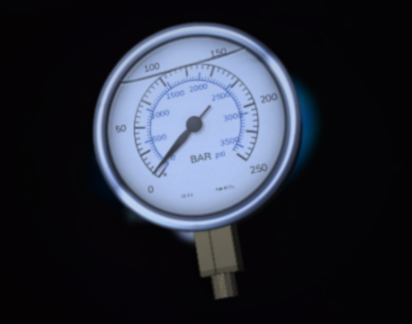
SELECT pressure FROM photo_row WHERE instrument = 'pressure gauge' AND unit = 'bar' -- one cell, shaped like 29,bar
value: 5,bar
